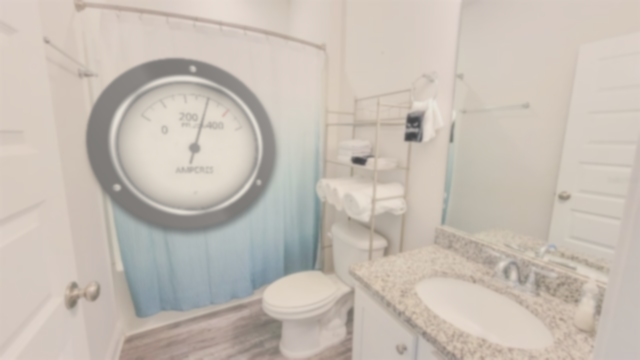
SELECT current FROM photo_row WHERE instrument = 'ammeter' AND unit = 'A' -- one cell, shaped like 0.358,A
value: 300,A
